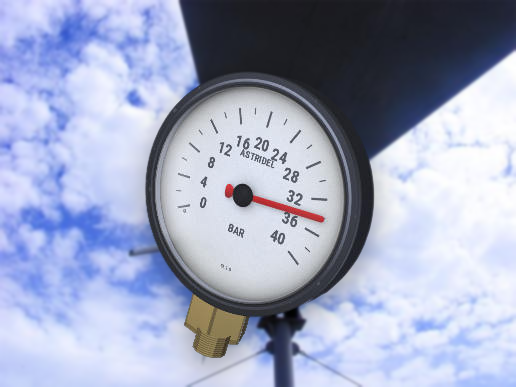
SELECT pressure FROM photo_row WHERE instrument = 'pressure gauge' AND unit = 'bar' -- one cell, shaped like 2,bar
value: 34,bar
